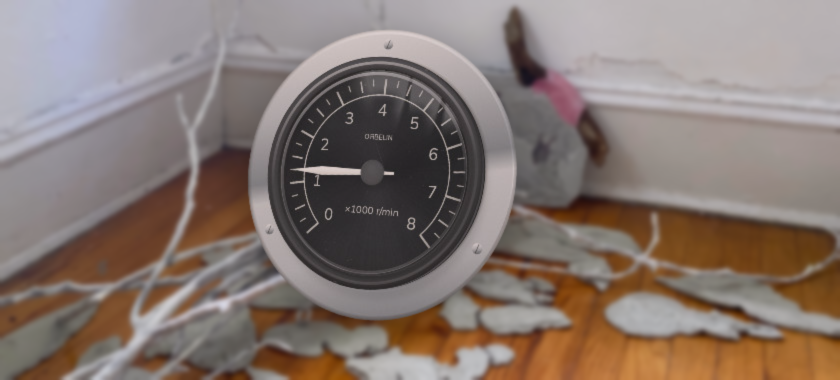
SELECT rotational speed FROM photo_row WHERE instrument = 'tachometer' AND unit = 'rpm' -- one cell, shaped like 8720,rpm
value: 1250,rpm
